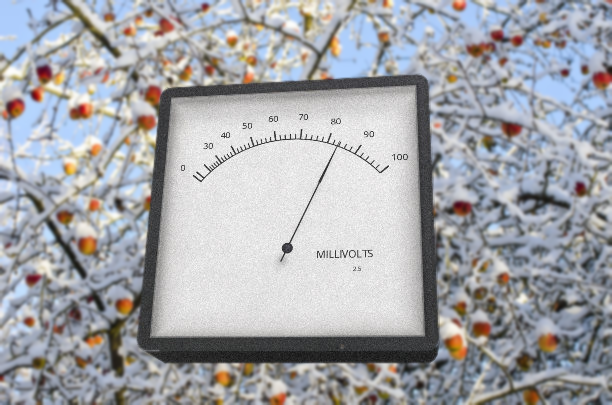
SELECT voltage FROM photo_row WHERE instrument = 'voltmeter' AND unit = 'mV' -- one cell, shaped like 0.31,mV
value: 84,mV
